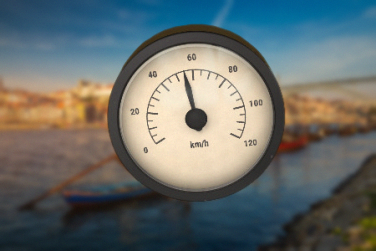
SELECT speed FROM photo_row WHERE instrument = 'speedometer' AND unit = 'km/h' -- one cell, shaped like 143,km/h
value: 55,km/h
